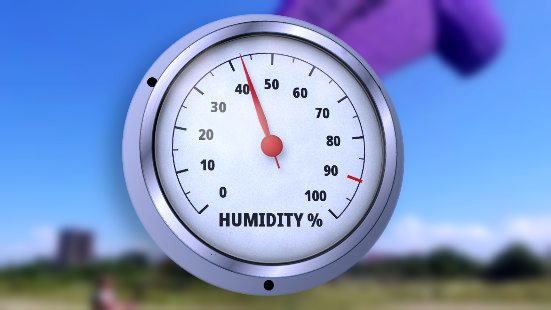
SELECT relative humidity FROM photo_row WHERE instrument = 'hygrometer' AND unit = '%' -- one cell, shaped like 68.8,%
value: 42.5,%
